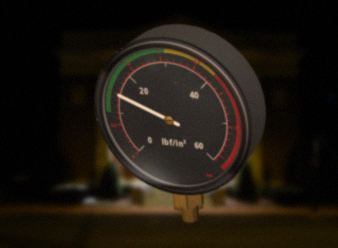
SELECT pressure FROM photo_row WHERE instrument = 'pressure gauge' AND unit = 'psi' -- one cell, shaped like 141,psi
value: 15,psi
